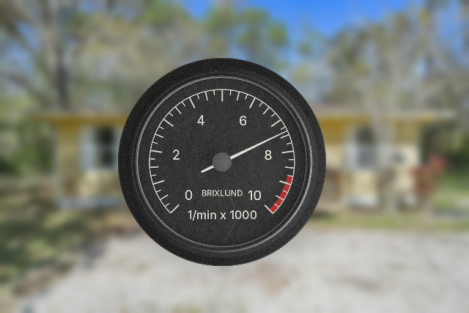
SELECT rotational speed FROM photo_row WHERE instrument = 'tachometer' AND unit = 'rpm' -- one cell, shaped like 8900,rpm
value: 7375,rpm
